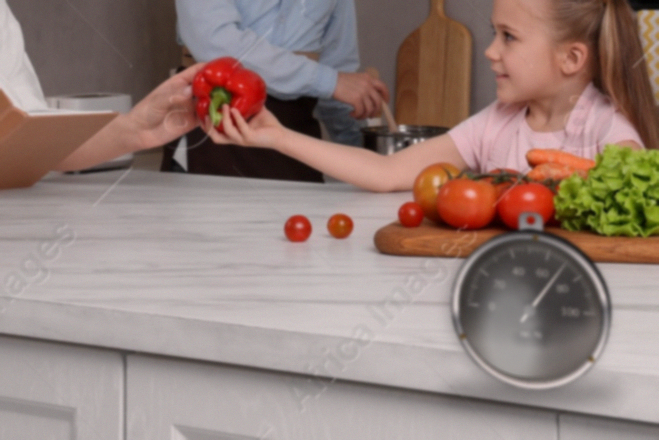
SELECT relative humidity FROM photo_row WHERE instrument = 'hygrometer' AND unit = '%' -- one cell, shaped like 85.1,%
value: 70,%
